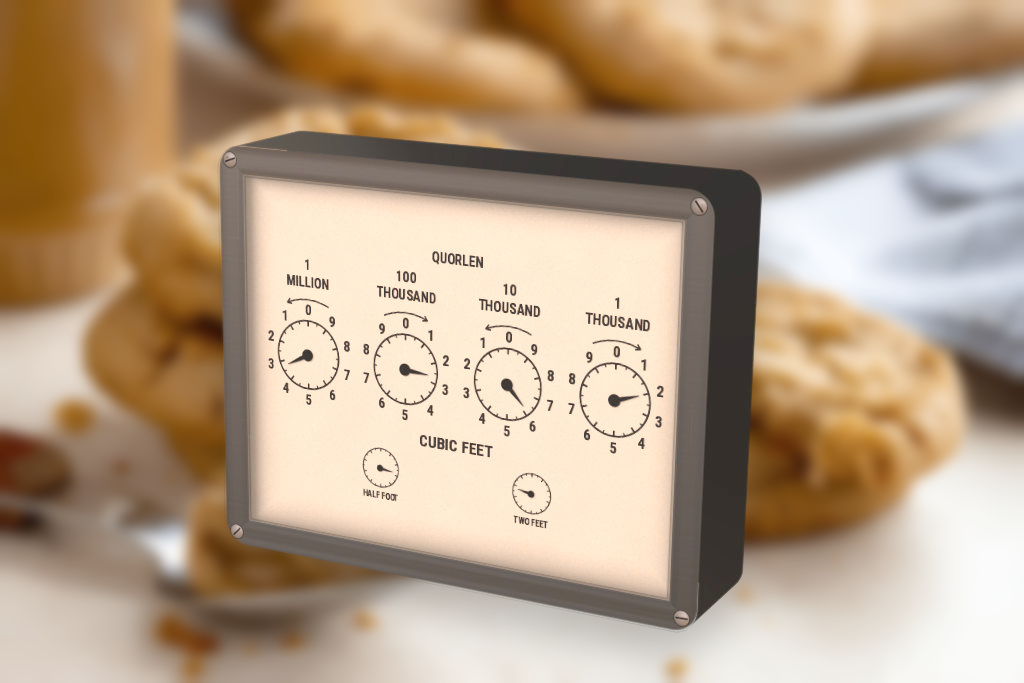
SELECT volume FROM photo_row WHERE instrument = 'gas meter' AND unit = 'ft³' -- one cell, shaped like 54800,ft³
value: 326200,ft³
